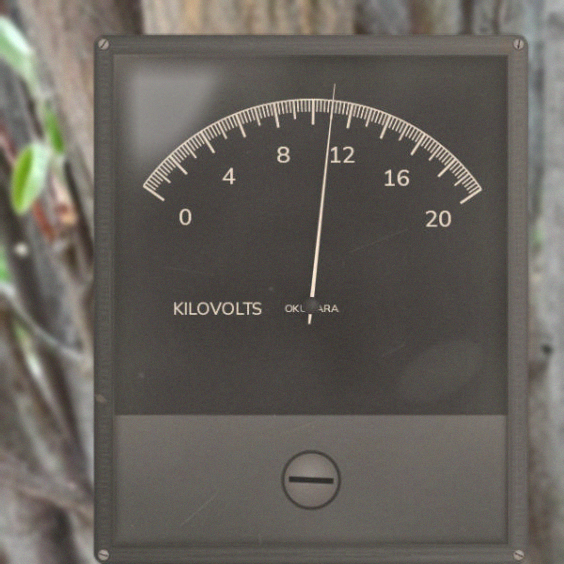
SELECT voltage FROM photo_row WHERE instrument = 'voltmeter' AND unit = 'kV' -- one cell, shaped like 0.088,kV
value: 11,kV
